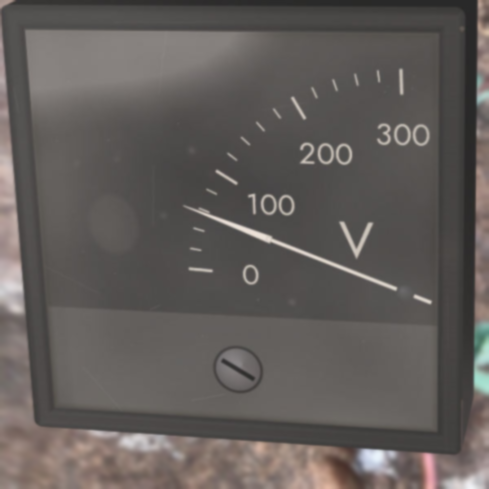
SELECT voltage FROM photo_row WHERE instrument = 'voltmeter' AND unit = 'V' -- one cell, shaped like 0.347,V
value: 60,V
